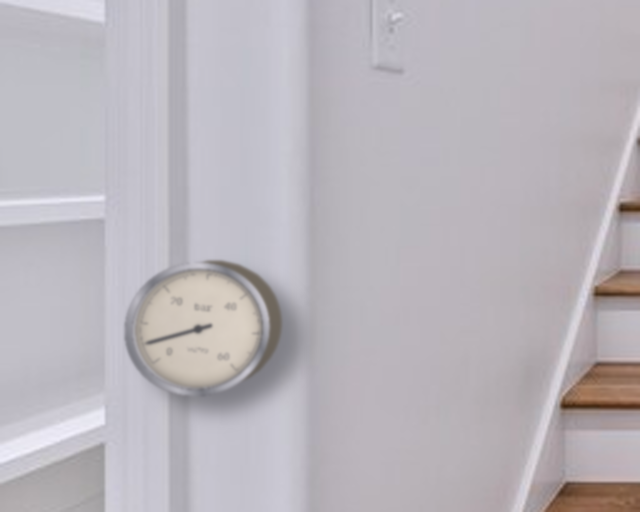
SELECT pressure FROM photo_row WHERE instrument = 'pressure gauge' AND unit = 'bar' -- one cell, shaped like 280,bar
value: 5,bar
